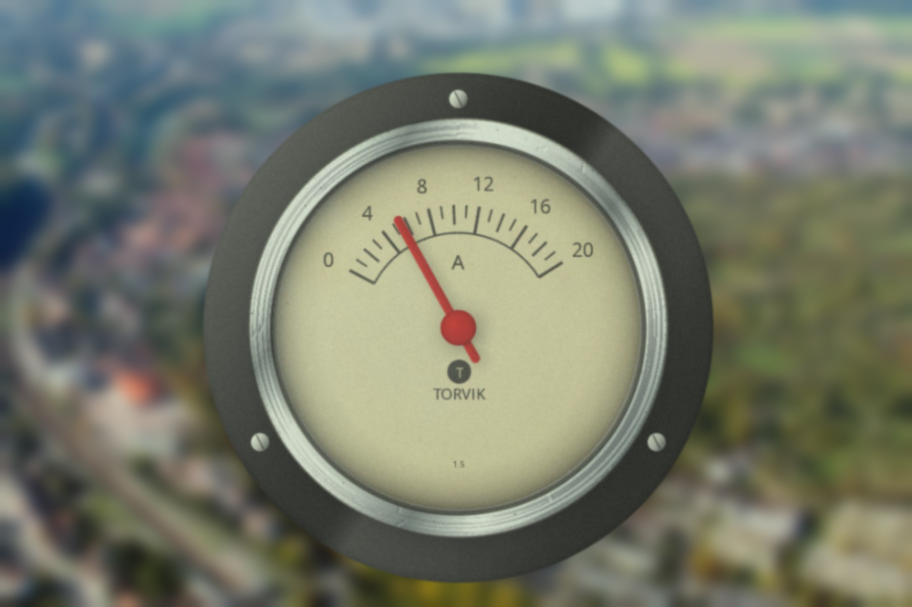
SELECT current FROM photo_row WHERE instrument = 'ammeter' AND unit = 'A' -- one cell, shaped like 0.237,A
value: 5.5,A
